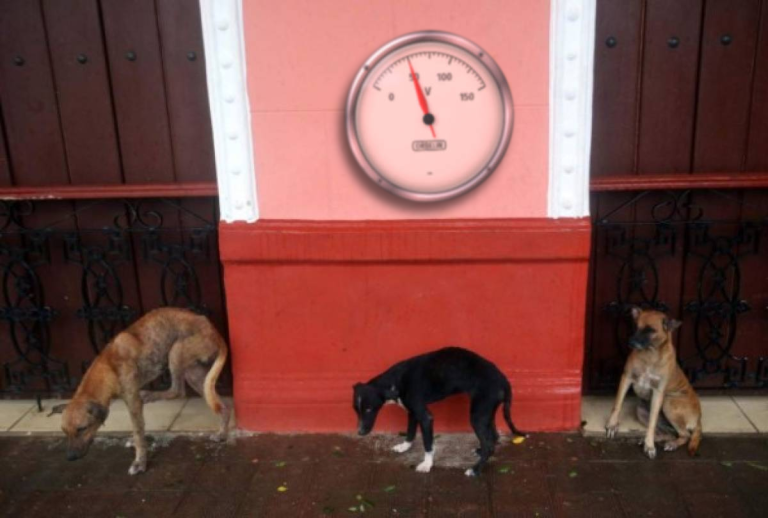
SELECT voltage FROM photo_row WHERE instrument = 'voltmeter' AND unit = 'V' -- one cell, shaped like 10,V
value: 50,V
